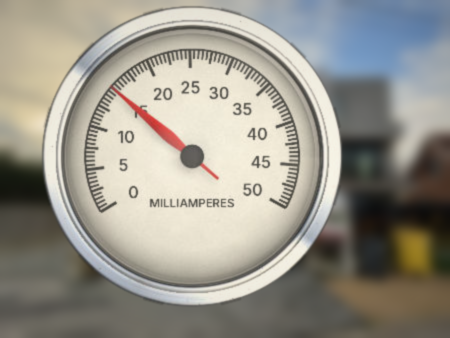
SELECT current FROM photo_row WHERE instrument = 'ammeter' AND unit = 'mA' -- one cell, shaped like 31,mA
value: 15,mA
